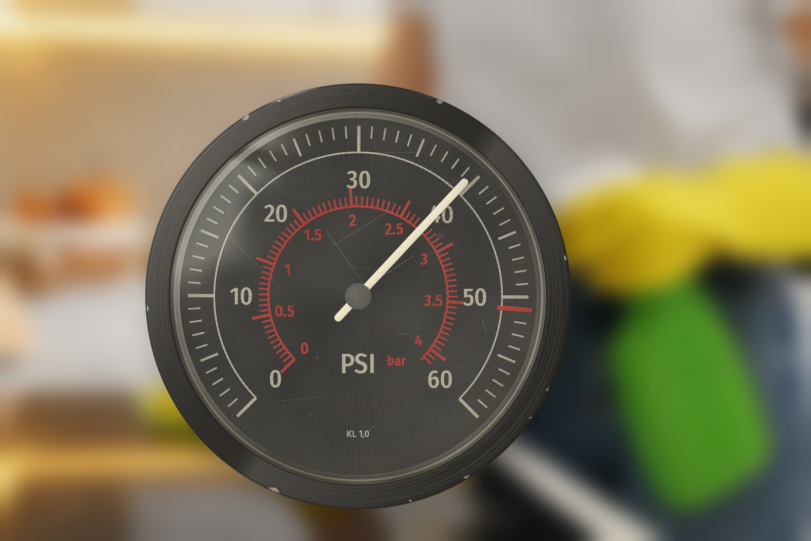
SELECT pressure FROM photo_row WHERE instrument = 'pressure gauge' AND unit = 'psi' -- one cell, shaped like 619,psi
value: 39.5,psi
